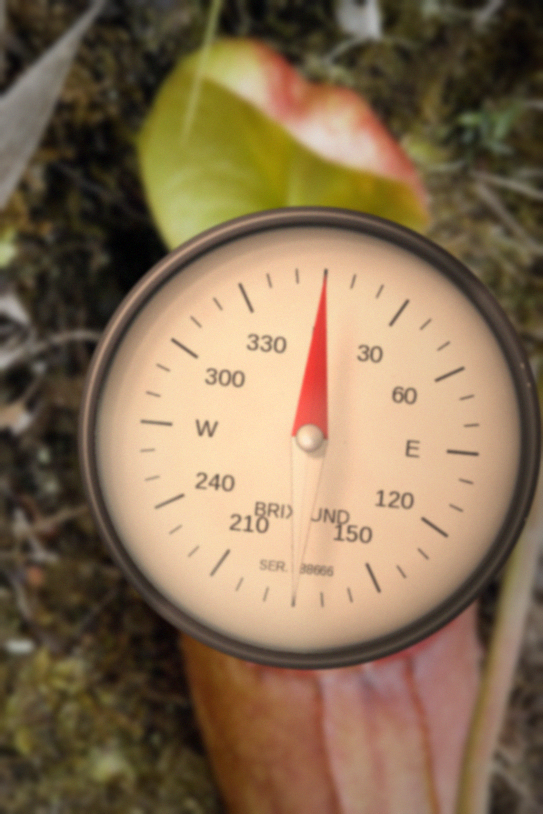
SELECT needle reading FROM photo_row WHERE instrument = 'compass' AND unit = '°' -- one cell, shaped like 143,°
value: 0,°
